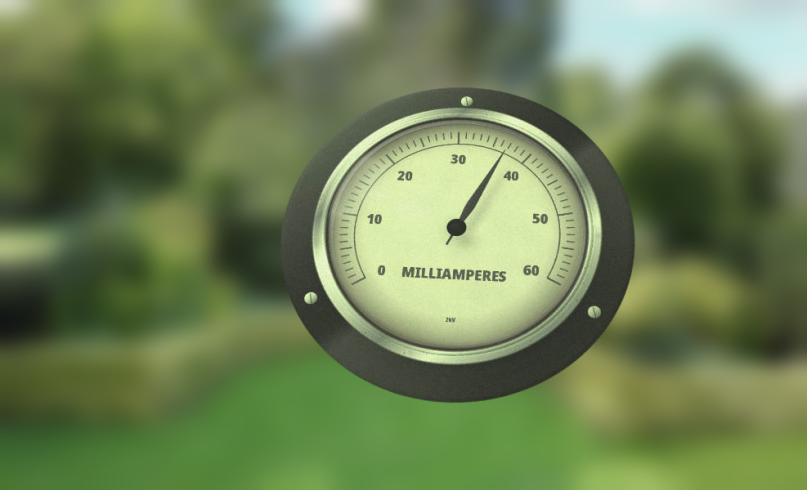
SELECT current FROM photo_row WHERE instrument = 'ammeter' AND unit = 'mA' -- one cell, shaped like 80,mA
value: 37,mA
